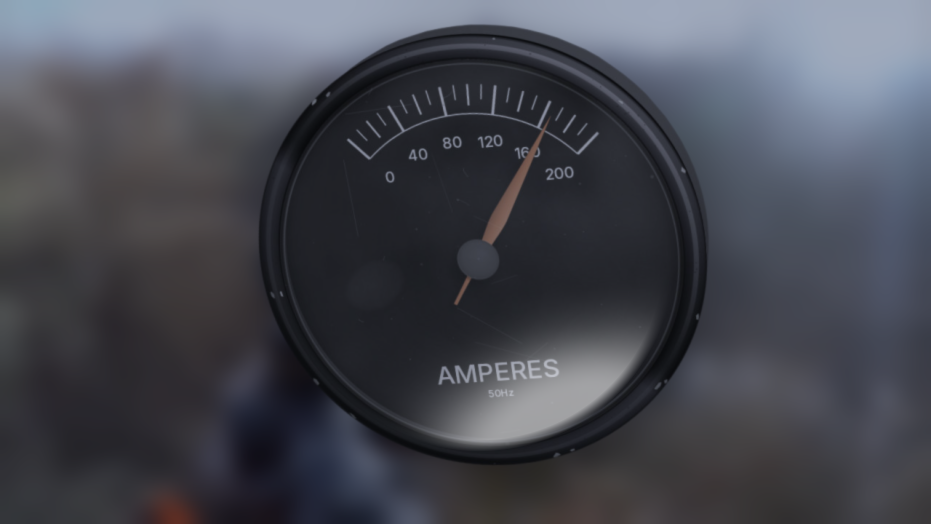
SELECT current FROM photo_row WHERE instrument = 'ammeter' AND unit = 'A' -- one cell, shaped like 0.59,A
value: 165,A
